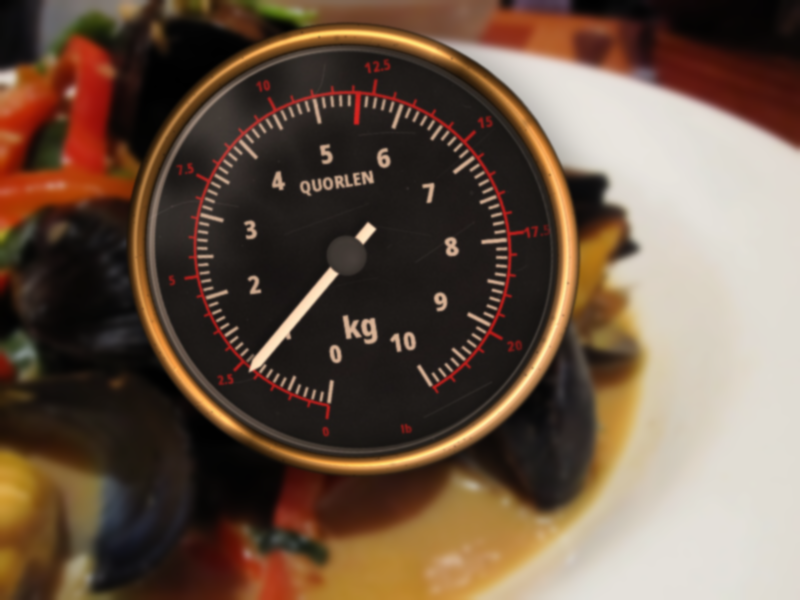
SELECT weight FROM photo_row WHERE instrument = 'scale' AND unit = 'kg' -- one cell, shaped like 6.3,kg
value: 1,kg
